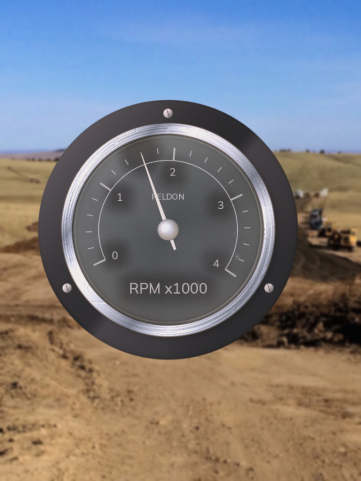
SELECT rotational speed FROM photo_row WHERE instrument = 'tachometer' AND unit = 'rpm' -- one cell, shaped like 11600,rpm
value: 1600,rpm
